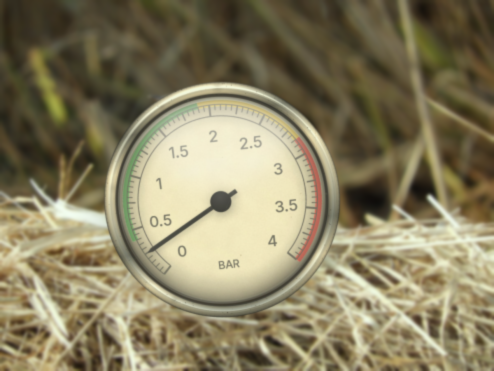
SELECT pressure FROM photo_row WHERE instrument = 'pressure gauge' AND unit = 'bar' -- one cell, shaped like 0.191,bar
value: 0.25,bar
